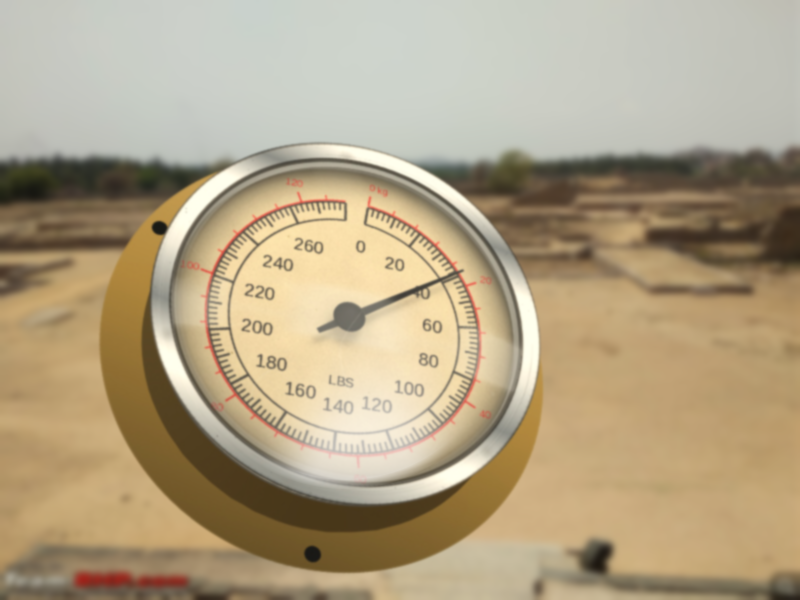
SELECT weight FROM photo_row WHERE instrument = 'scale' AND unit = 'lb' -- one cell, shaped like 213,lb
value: 40,lb
